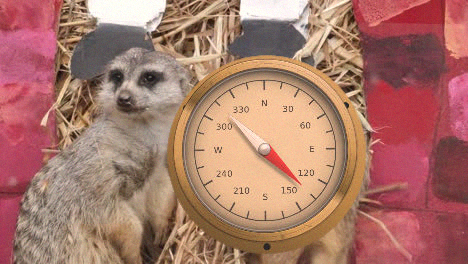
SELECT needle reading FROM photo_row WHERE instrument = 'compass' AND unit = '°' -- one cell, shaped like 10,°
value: 135,°
